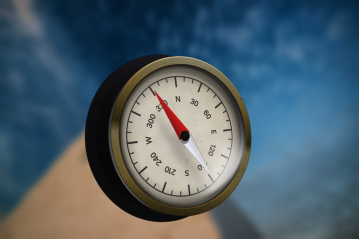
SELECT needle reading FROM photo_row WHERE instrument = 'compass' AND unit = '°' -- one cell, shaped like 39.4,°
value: 330,°
